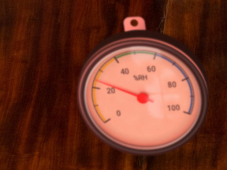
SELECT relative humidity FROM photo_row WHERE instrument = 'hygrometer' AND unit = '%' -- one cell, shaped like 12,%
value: 25,%
